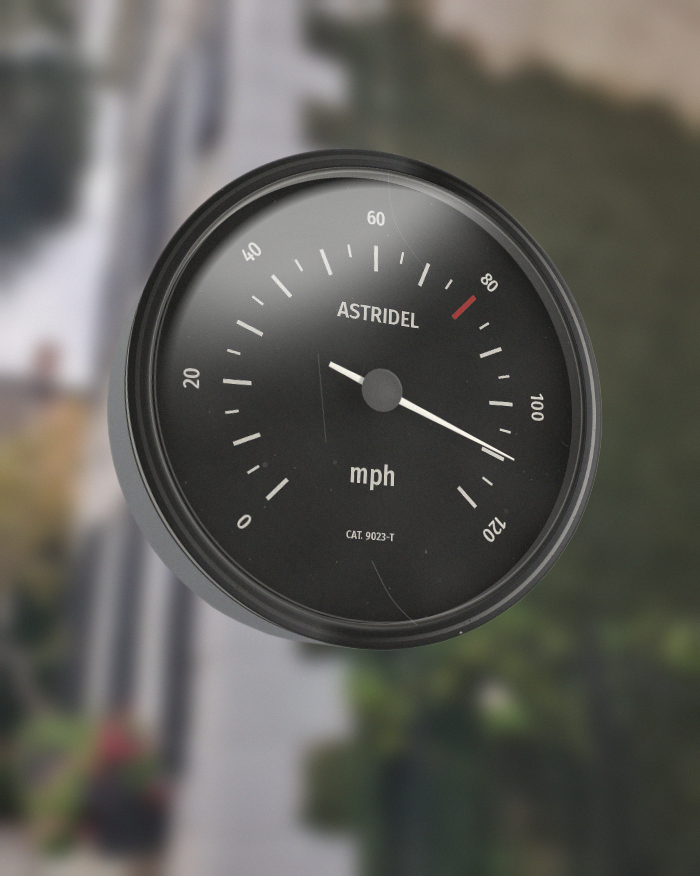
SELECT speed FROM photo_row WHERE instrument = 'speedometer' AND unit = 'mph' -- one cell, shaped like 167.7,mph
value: 110,mph
